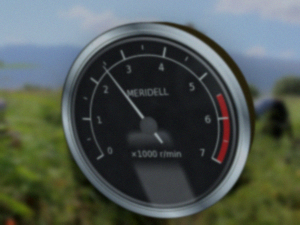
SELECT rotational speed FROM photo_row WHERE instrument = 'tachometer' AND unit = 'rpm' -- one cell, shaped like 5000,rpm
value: 2500,rpm
